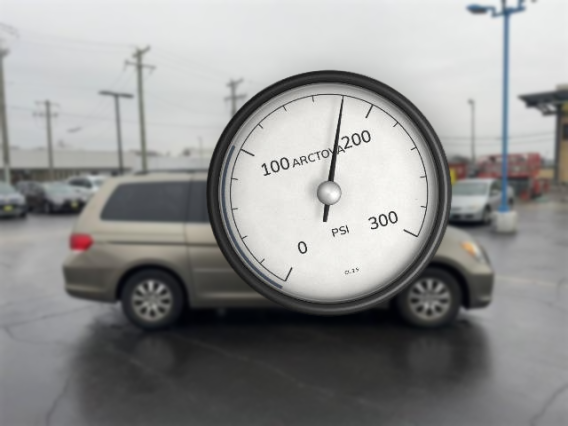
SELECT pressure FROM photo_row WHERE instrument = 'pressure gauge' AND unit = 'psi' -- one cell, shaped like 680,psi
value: 180,psi
